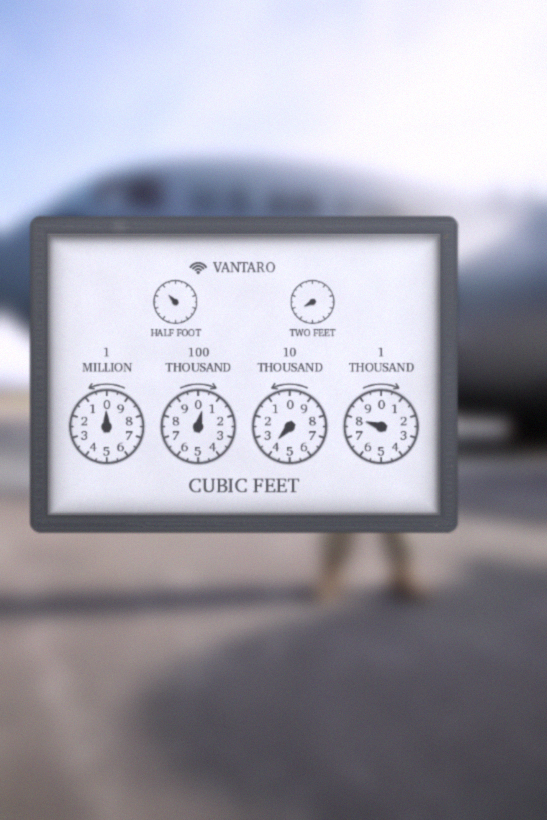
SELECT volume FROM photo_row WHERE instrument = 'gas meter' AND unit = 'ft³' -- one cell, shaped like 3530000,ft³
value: 3800,ft³
